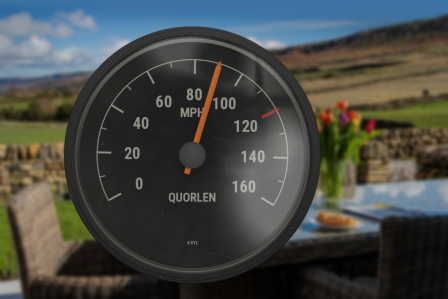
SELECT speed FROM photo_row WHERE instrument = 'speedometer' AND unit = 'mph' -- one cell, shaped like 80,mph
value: 90,mph
